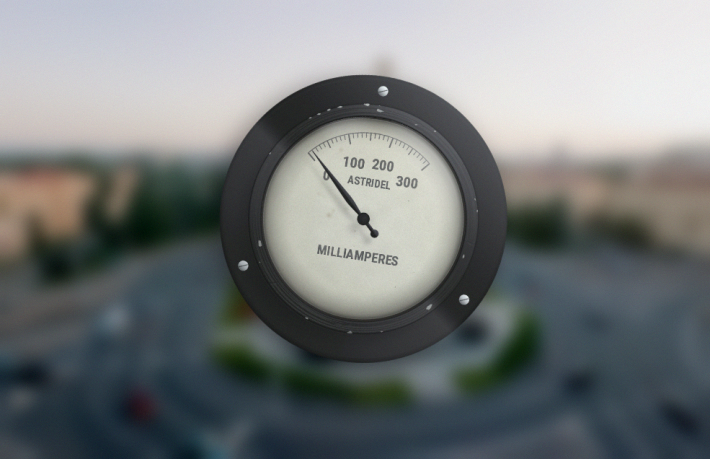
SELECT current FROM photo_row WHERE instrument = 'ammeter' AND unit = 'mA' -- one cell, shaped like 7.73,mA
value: 10,mA
